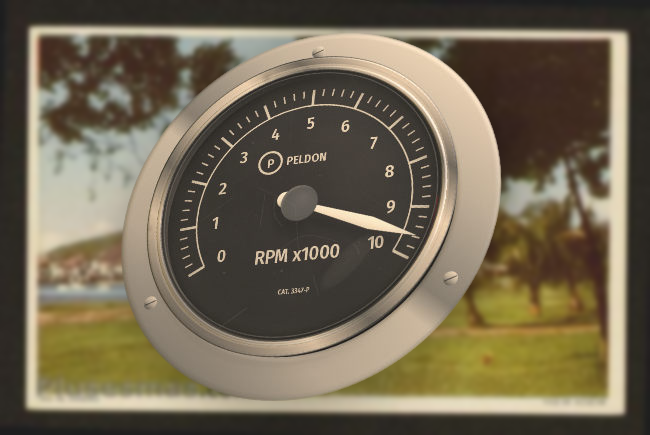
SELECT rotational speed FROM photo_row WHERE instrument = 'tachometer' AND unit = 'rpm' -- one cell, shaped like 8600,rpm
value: 9600,rpm
